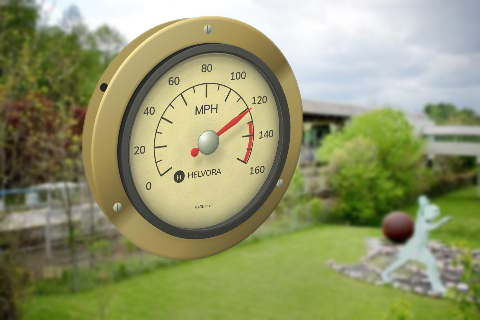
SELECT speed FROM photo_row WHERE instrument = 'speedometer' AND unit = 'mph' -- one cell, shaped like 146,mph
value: 120,mph
